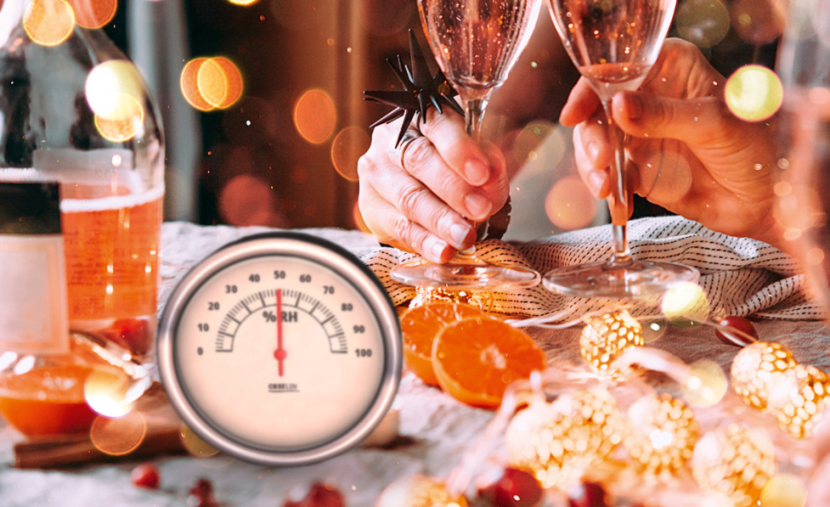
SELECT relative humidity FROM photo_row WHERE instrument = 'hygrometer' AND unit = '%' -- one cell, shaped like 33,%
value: 50,%
